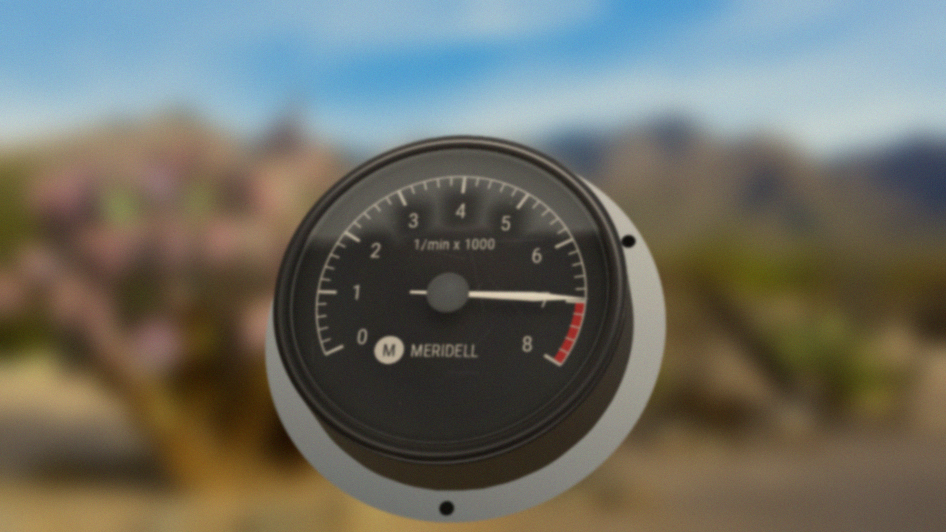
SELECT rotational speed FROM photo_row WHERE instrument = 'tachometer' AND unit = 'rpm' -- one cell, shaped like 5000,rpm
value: 7000,rpm
